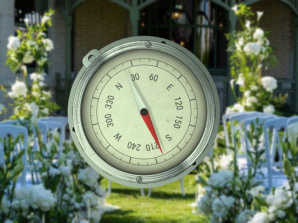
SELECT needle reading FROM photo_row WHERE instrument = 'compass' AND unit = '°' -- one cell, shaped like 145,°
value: 200,°
